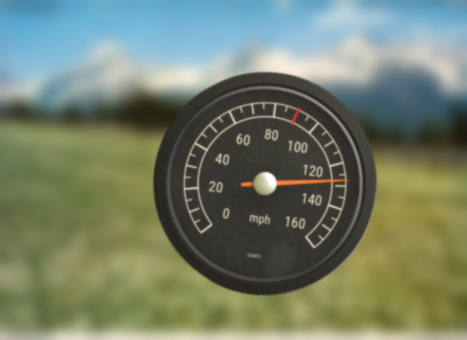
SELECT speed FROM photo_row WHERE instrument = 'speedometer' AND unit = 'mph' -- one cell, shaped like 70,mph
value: 127.5,mph
